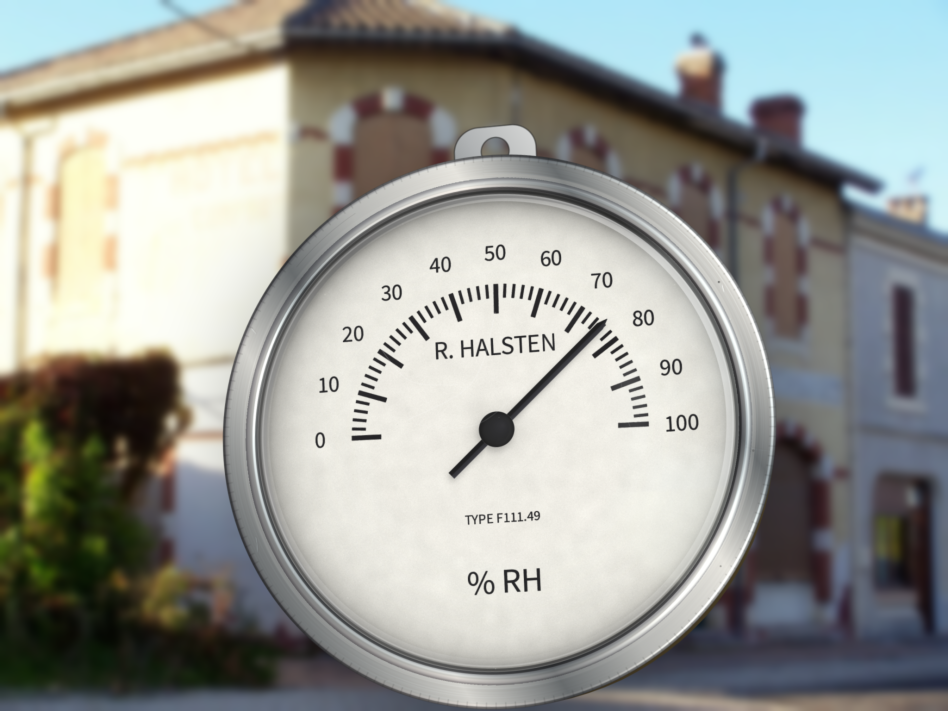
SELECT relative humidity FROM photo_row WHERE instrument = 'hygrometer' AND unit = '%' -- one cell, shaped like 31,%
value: 76,%
